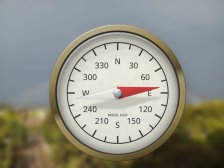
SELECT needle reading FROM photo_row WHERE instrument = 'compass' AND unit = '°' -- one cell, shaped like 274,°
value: 82.5,°
